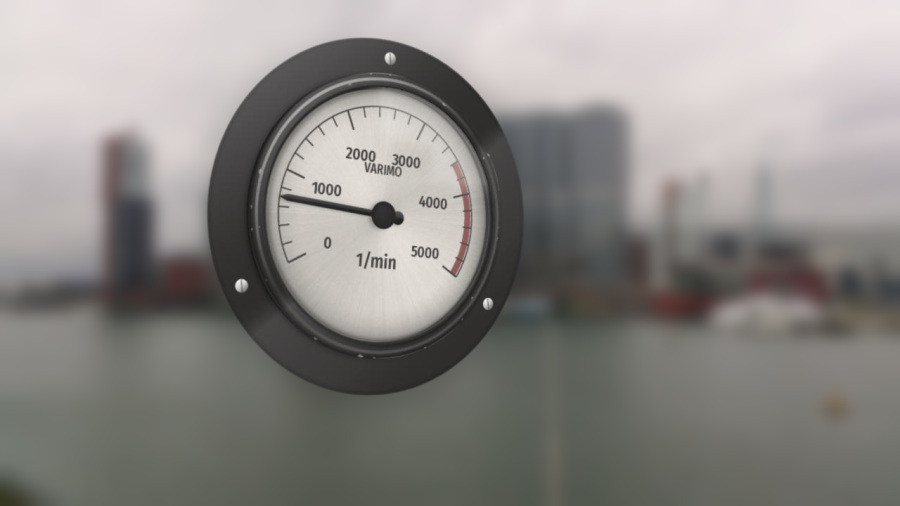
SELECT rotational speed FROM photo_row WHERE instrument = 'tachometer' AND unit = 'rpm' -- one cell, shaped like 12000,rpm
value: 700,rpm
